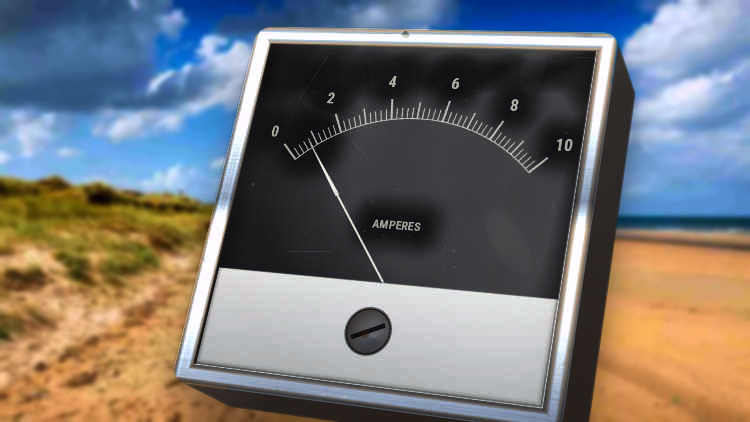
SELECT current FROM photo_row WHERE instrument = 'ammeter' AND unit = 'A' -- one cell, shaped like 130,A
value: 0.8,A
